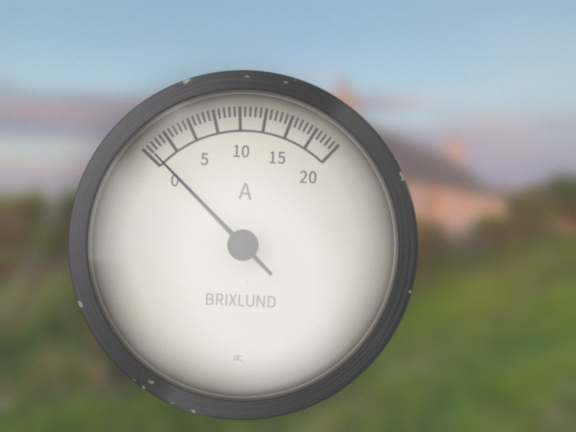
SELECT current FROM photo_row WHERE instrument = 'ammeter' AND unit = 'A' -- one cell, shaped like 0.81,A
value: 0.5,A
